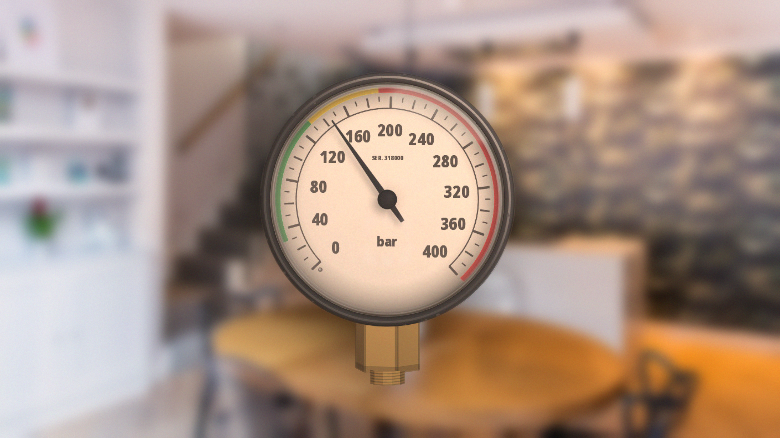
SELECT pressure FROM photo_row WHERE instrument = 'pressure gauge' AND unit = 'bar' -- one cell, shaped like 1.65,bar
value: 145,bar
